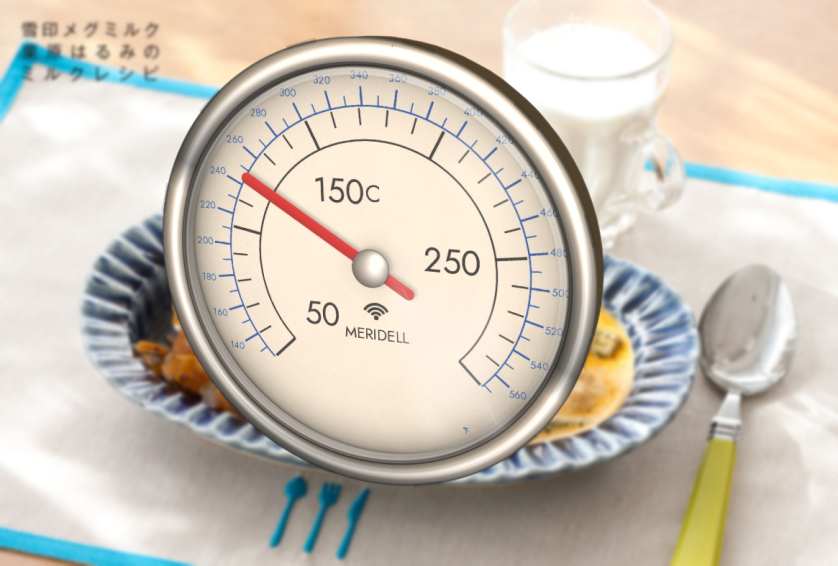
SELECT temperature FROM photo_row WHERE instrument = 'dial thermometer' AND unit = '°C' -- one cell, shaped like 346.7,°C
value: 120,°C
